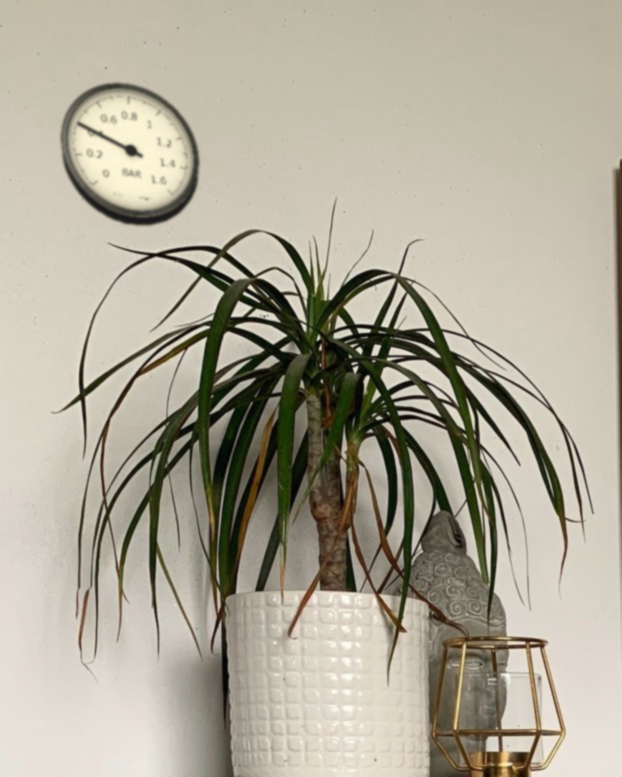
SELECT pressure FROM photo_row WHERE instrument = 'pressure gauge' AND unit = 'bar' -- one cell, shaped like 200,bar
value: 0.4,bar
